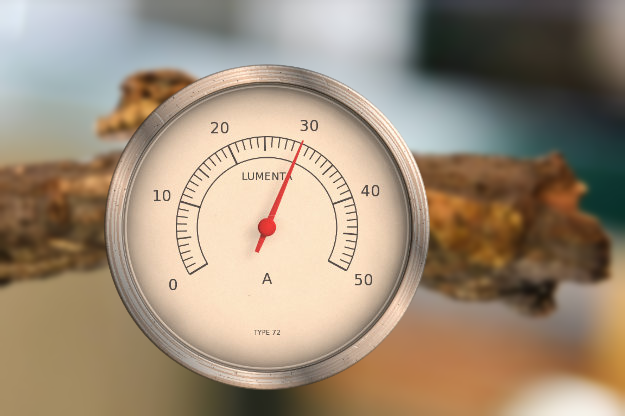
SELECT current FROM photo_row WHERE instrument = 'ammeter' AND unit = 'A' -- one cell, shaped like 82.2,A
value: 30,A
